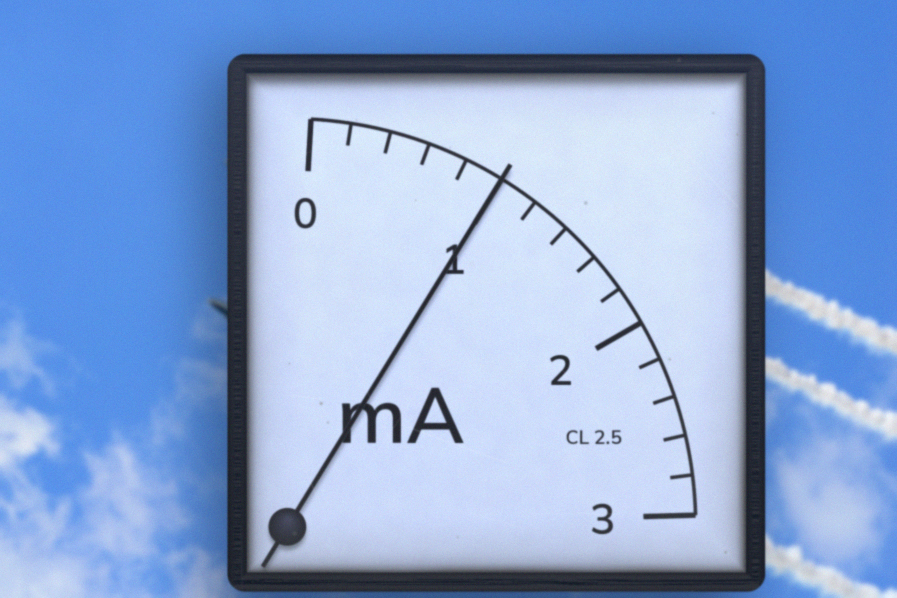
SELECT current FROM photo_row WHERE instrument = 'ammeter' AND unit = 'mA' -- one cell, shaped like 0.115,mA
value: 1,mA
